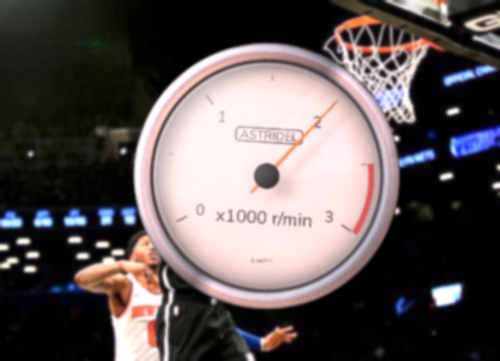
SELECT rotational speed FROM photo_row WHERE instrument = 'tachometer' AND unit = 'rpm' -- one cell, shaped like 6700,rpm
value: 2000,rpm
